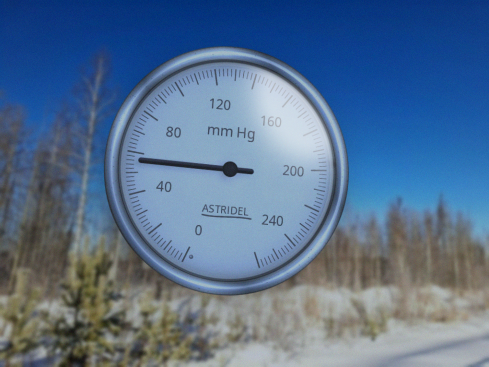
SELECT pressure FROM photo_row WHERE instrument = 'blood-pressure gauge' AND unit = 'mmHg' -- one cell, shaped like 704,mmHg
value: 56,mmHg
